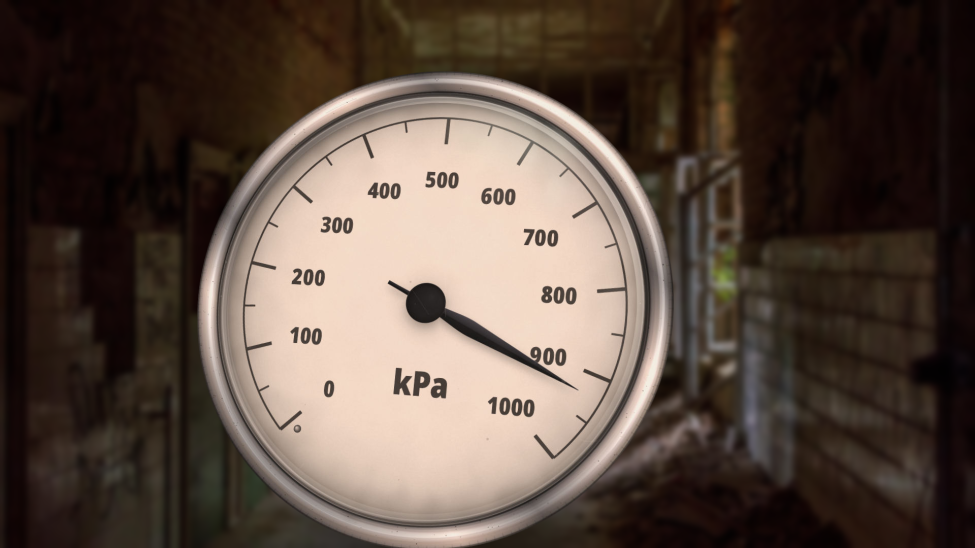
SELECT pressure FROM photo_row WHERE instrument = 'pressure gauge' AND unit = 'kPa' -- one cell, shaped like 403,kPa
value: 925,kPa
